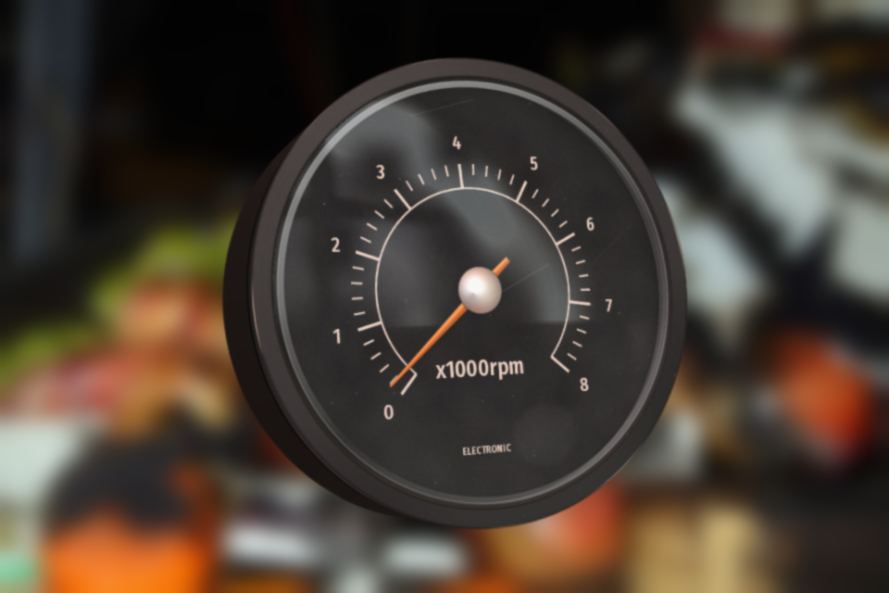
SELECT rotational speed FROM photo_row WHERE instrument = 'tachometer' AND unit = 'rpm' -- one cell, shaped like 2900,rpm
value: 200,rpm
